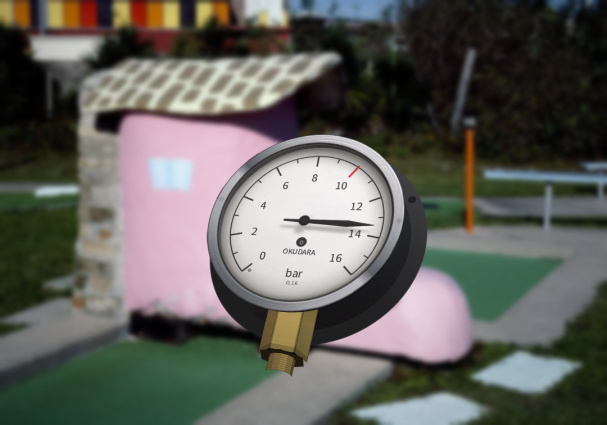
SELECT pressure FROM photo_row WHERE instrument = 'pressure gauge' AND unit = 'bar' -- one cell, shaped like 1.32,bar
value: 13.5,bar
